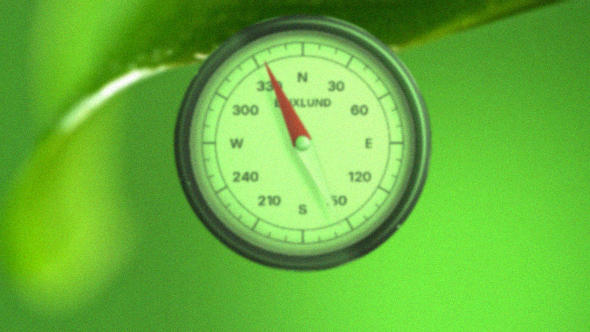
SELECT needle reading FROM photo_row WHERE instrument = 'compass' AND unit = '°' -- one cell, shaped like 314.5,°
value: 335,°
